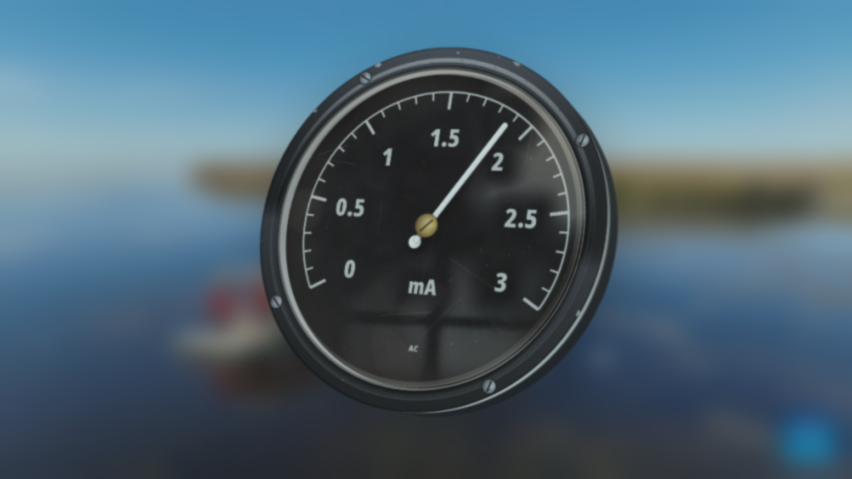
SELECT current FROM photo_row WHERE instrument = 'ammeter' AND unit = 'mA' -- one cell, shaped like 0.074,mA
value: 1.9,mA
